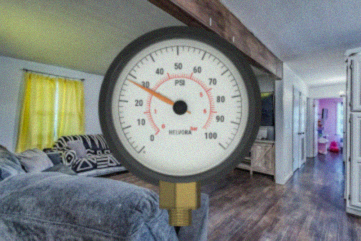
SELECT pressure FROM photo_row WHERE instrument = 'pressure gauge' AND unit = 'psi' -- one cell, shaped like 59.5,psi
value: 28,psi
